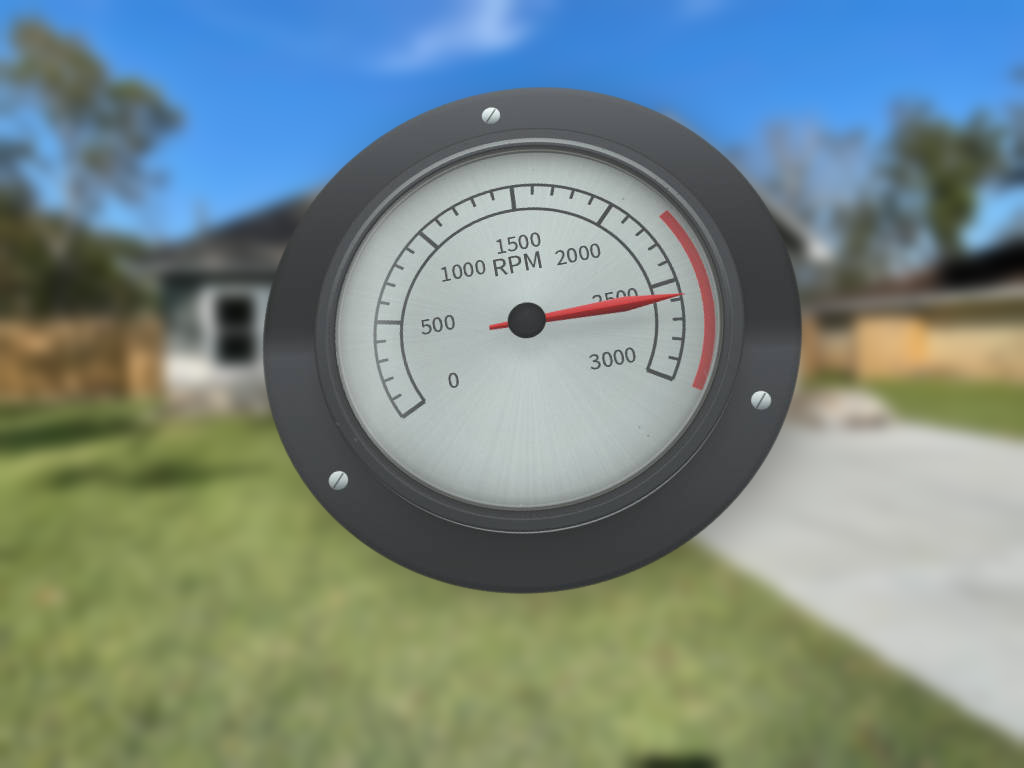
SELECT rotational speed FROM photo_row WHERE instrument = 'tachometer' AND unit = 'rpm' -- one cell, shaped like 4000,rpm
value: 2600,rpm
